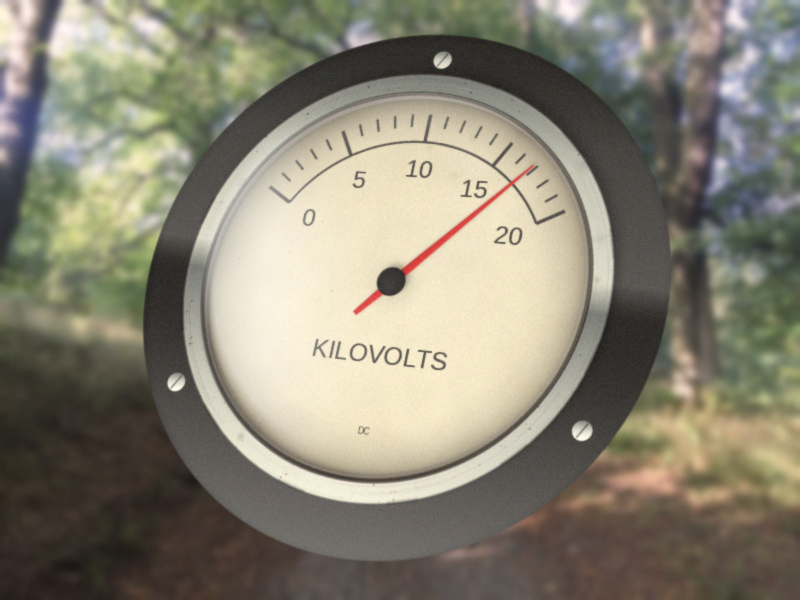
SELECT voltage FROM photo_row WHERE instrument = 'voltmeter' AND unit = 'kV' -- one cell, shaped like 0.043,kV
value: 17,kV
